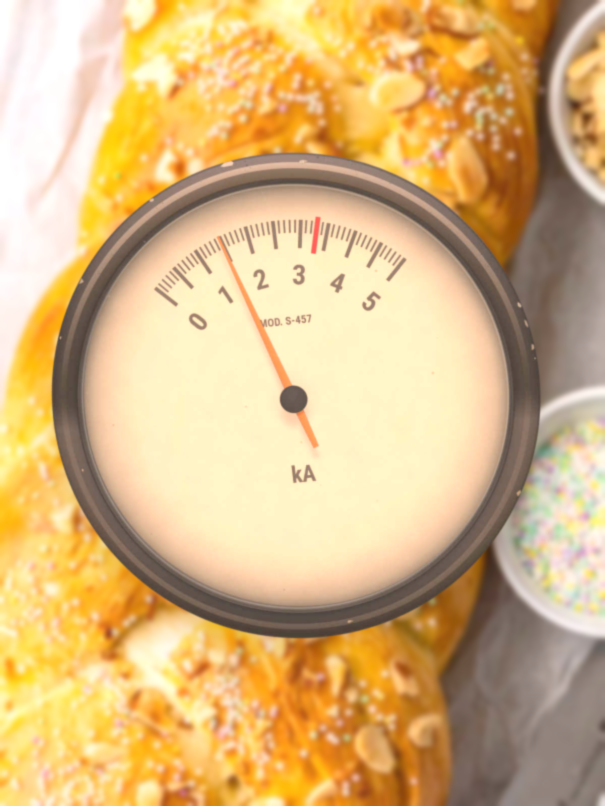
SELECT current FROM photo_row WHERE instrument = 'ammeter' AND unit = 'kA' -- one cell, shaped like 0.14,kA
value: 1.5,kA
